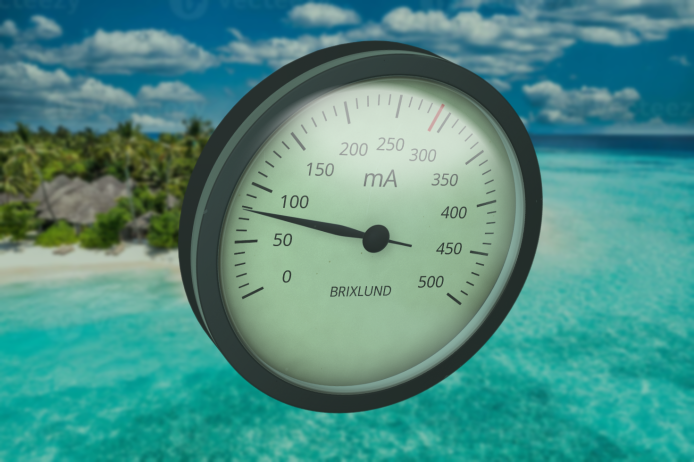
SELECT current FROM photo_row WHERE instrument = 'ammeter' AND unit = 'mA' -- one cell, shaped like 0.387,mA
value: 80,mA
